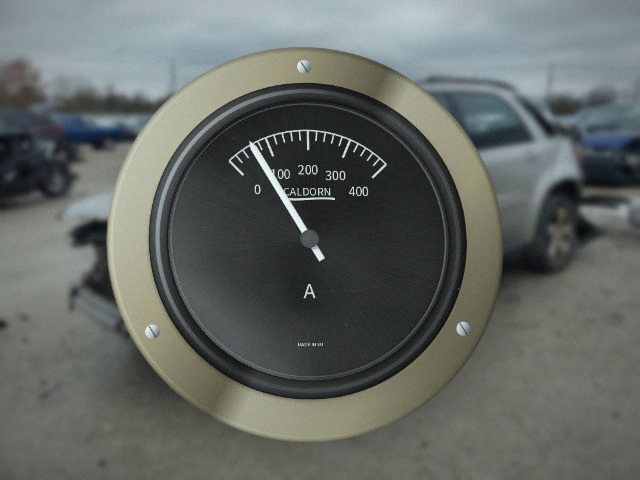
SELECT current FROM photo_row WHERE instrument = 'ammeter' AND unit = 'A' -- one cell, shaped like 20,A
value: 60,A
